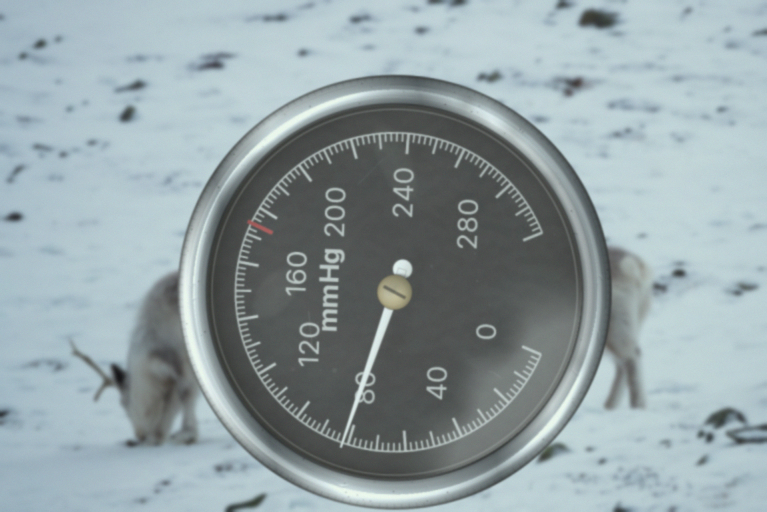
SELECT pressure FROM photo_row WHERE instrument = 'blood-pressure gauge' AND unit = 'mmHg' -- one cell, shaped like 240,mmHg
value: 82,mmHg
